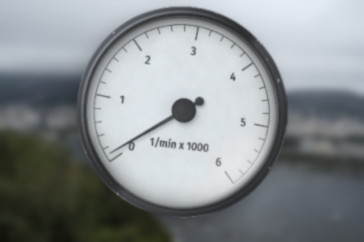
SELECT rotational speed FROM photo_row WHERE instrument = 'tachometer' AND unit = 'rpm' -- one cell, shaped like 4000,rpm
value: 100,rpm
